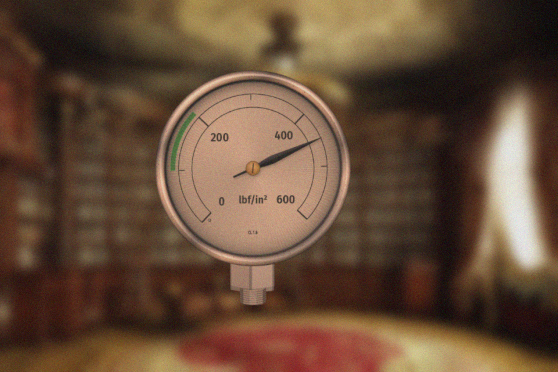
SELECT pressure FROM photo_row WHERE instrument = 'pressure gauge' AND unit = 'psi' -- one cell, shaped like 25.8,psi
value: 450,psi
